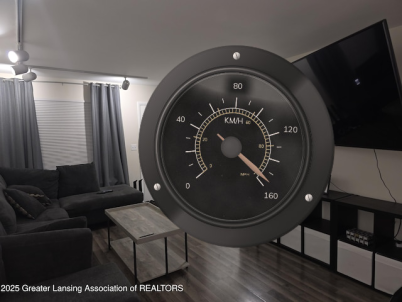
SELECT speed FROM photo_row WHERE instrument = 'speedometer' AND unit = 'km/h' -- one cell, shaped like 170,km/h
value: 155,km/h
